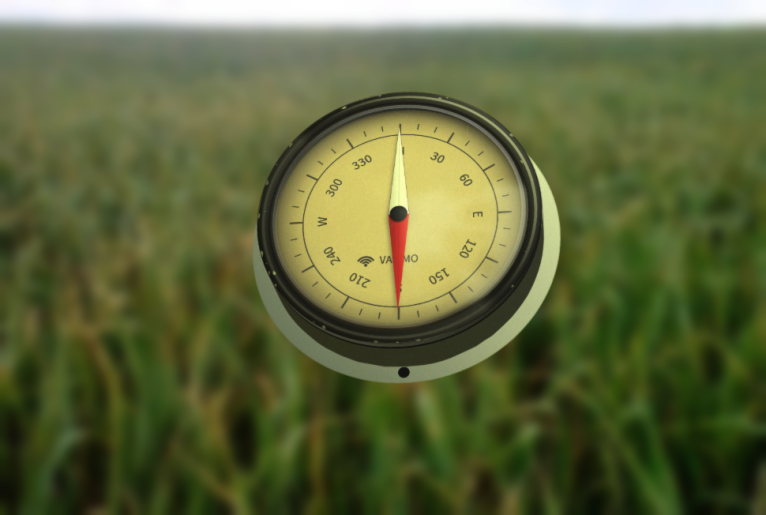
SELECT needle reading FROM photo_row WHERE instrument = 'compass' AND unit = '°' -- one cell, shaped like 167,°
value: 180,°
